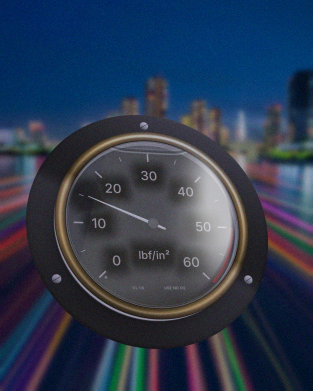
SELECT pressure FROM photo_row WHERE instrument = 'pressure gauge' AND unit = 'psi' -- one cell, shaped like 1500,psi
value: 15,psi
